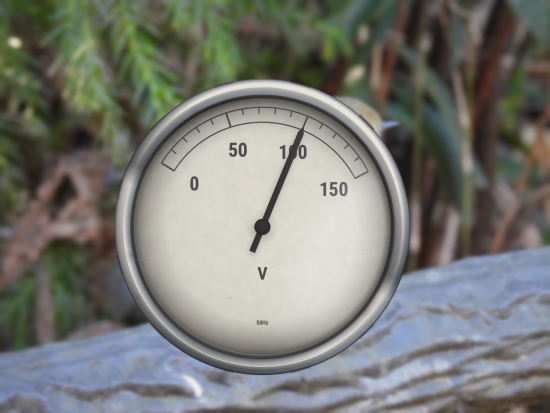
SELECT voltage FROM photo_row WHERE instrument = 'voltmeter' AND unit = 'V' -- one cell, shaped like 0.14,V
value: 100,V
